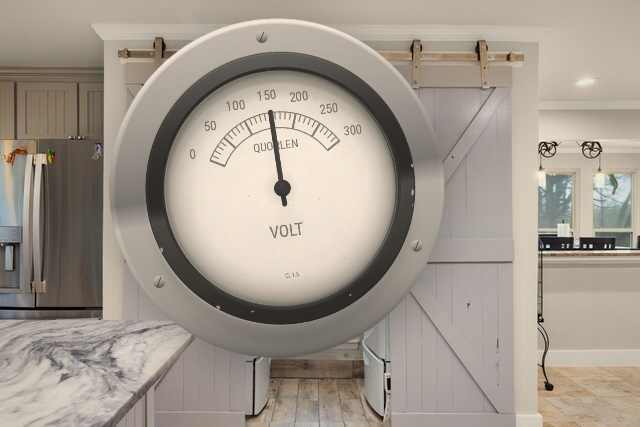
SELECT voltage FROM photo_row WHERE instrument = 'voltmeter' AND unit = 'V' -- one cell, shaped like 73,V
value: 150,V
